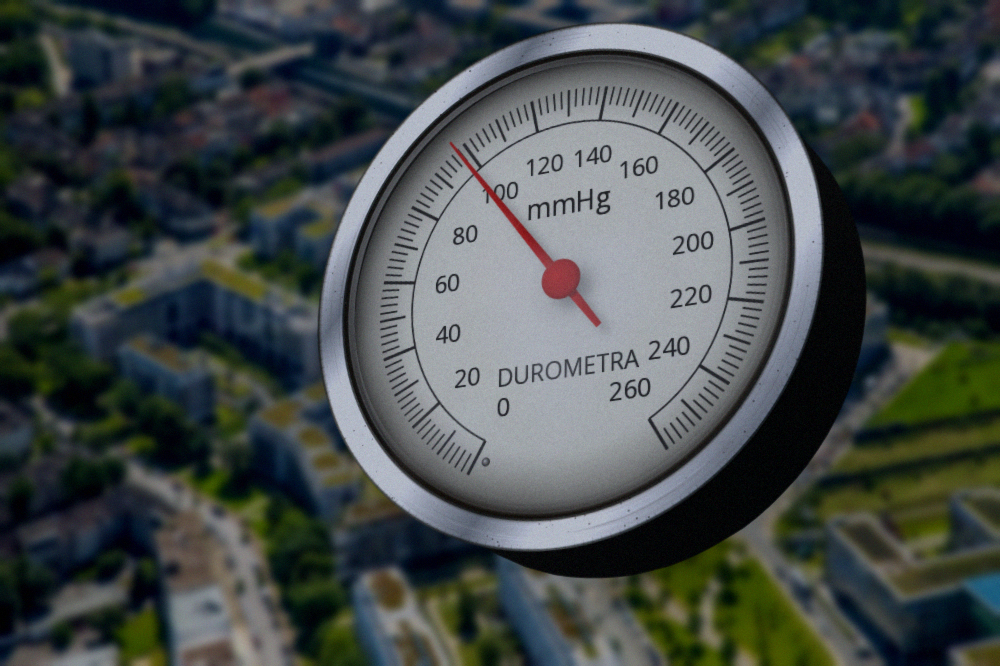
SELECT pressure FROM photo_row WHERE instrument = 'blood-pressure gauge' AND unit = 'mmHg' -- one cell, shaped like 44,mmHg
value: 98,mmHg
